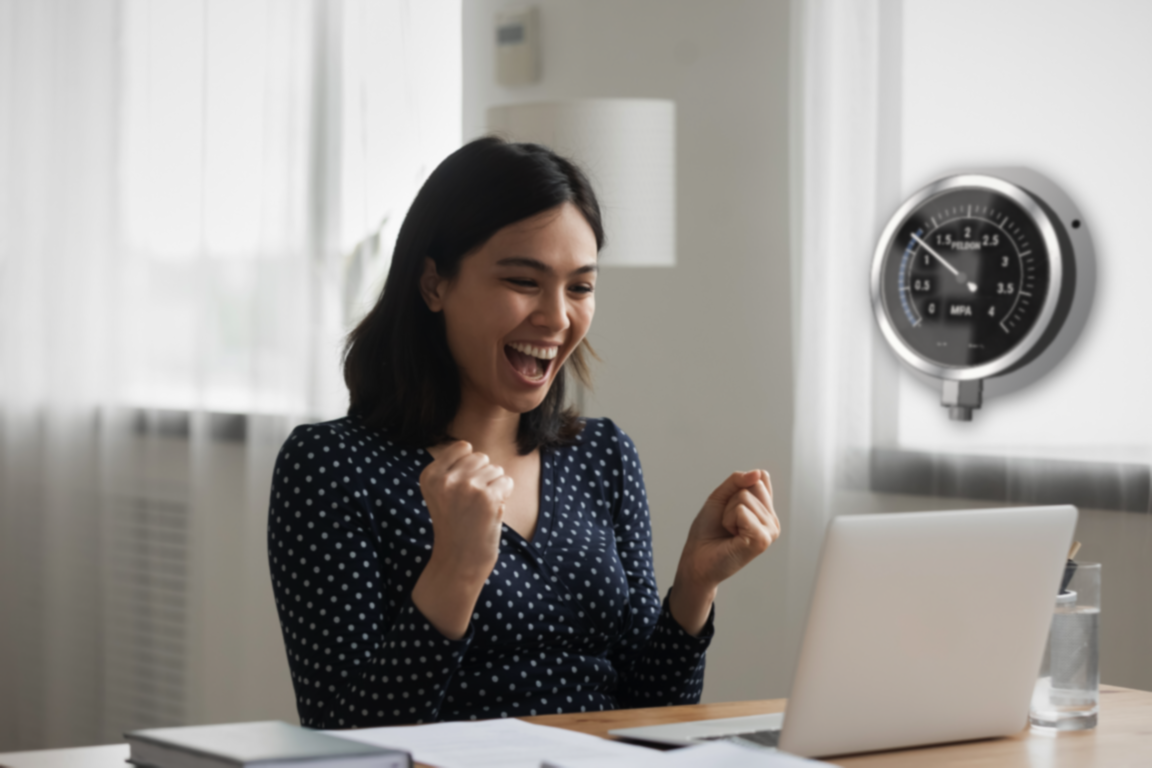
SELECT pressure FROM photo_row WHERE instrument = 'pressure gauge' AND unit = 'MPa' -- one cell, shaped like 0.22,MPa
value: 1.2,MPa
